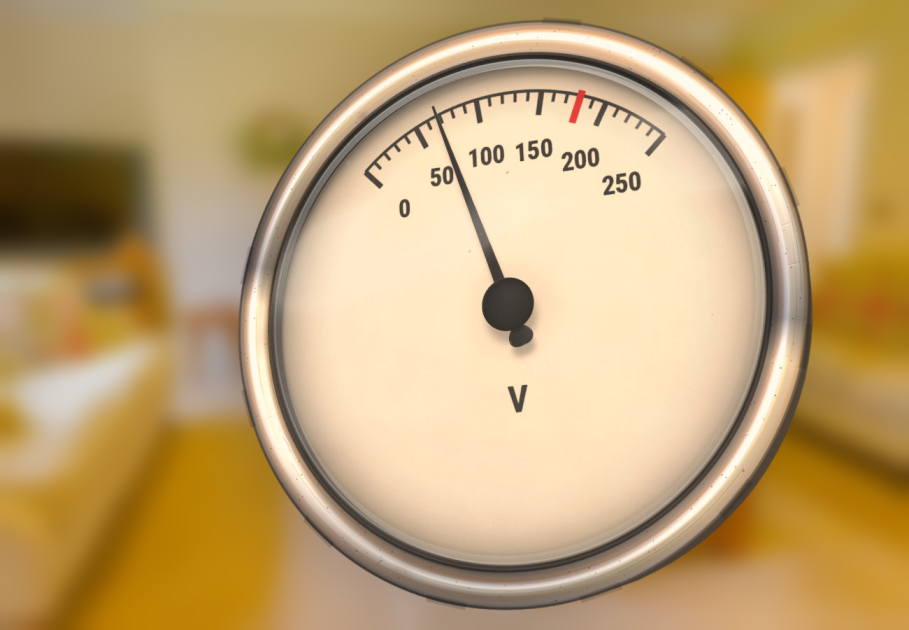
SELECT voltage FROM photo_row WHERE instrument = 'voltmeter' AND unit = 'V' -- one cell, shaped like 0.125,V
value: 70,V
